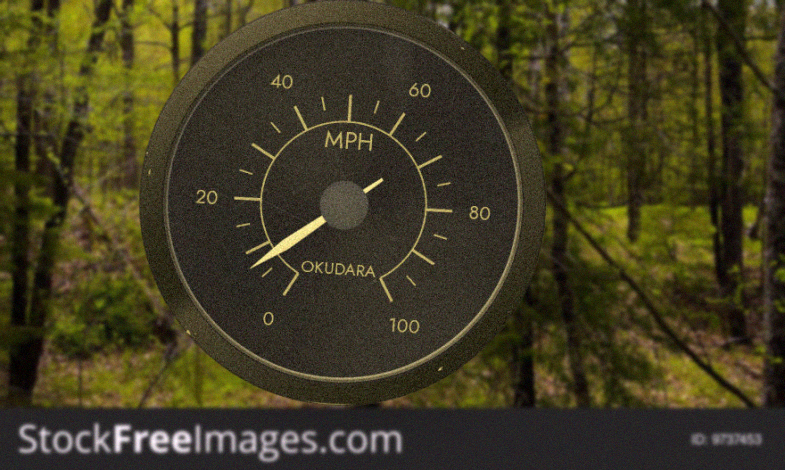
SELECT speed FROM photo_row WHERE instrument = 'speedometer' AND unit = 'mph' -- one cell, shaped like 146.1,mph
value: 7.5,mph
